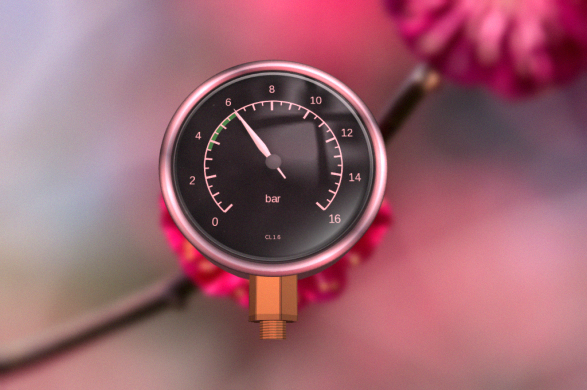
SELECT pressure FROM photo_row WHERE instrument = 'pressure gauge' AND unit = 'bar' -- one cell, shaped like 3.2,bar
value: 6,bar
